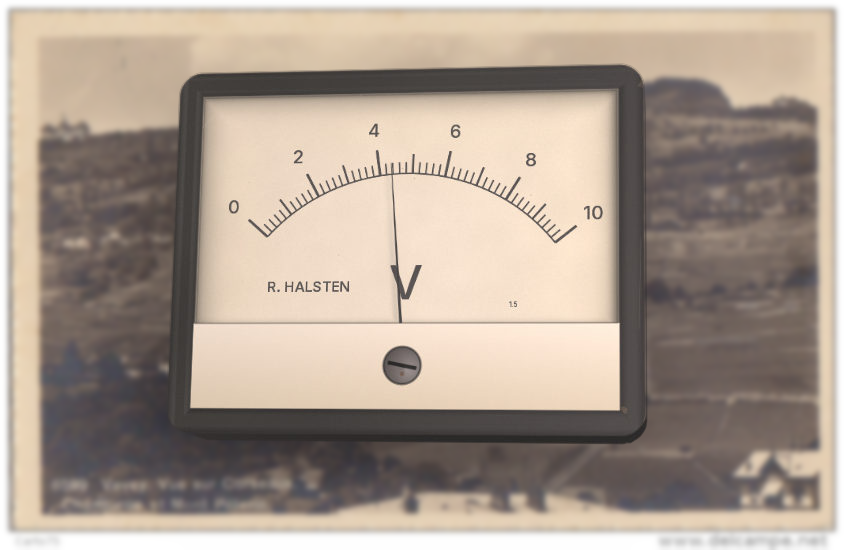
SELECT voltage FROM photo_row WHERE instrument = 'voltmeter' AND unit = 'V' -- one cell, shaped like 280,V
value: 4.4,V
